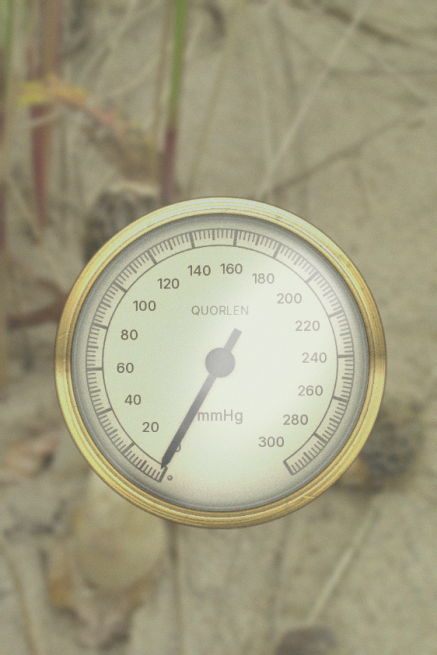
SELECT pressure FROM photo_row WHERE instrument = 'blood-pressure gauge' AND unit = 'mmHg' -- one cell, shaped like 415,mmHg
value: 2,mmHg
